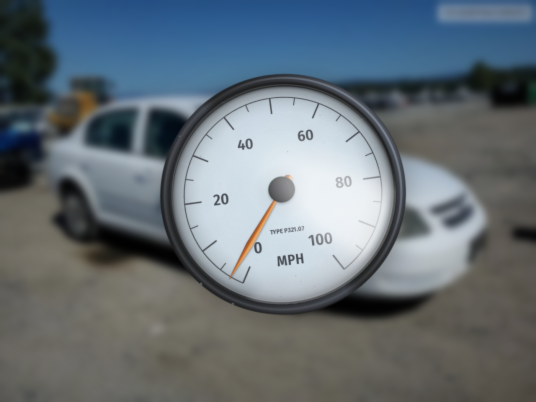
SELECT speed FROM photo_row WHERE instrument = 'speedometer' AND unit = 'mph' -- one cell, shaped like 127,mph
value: 2.5,mph
